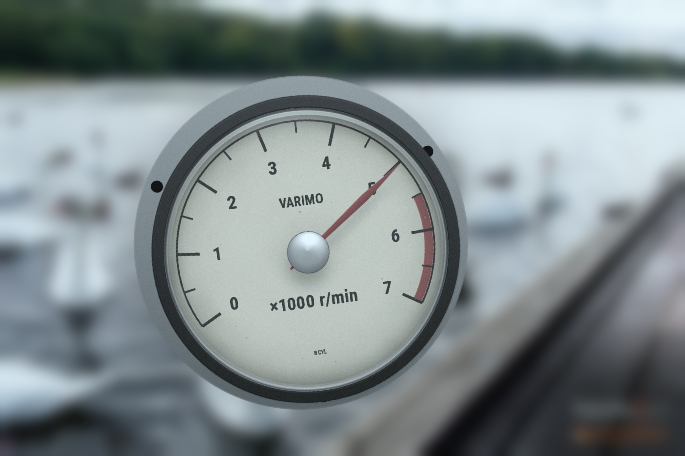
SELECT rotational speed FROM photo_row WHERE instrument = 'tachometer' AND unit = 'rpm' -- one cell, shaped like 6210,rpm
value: 5000,rpm
